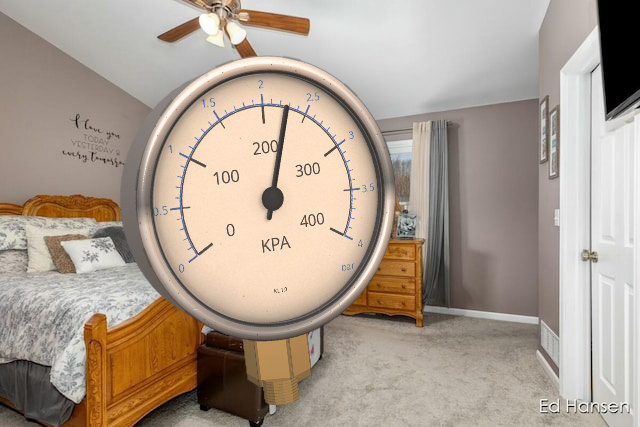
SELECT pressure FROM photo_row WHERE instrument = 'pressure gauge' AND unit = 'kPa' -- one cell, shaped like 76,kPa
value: 225,kPa
